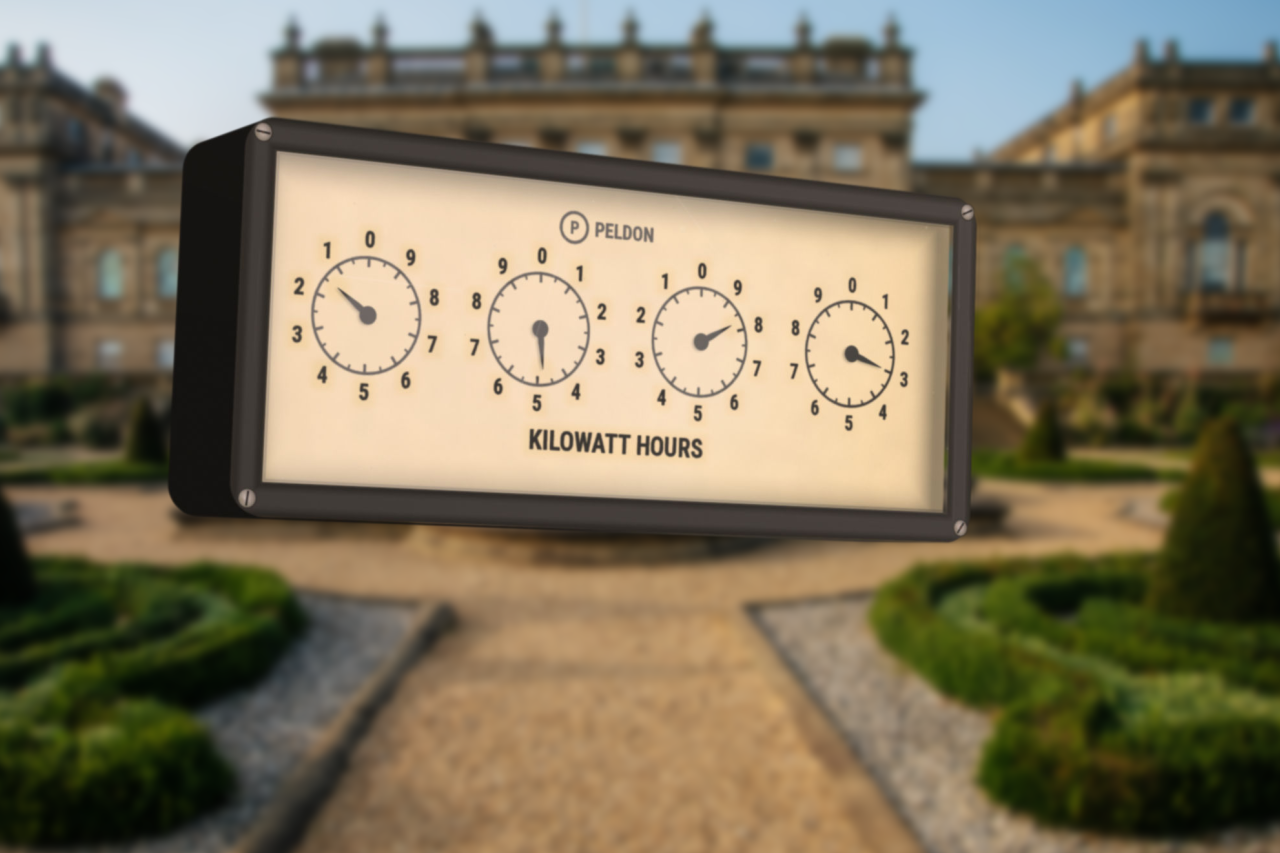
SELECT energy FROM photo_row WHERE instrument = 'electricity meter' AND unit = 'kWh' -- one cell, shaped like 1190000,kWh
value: 1483,kWh
